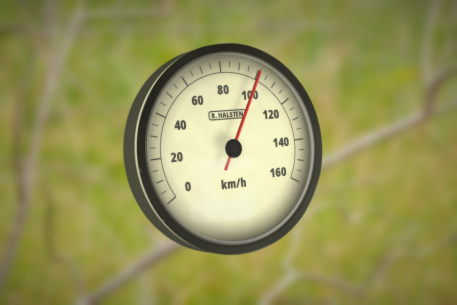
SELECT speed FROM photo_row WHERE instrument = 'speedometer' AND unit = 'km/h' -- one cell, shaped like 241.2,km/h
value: 100,km/h
